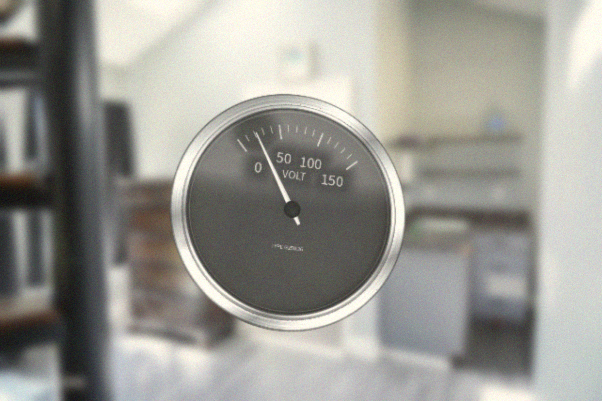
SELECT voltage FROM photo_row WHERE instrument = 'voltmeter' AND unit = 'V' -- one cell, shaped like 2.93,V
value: 20,V
